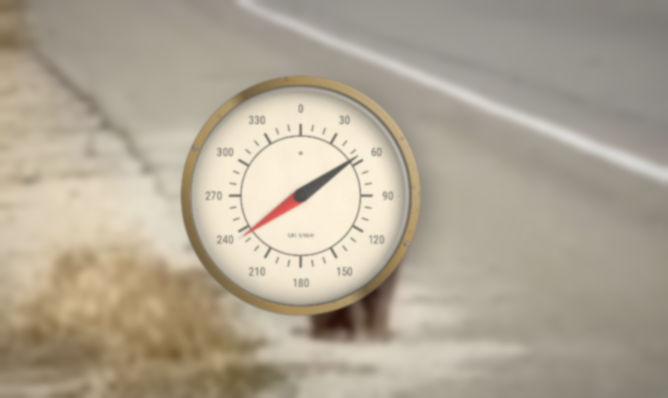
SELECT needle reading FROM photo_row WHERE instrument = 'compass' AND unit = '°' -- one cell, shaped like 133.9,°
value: 235,°
